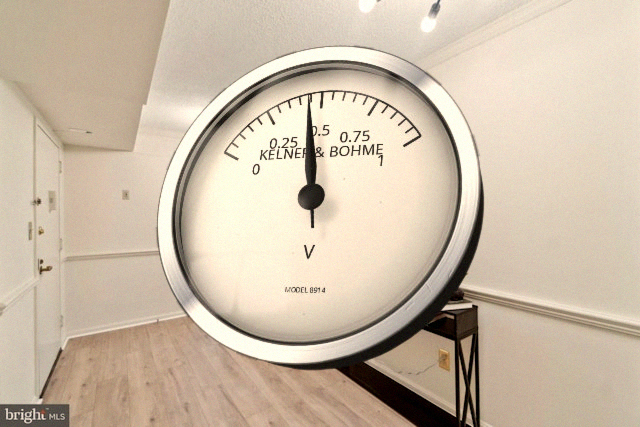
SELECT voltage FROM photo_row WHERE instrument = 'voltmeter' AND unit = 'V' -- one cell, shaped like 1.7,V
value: 0.45,V
